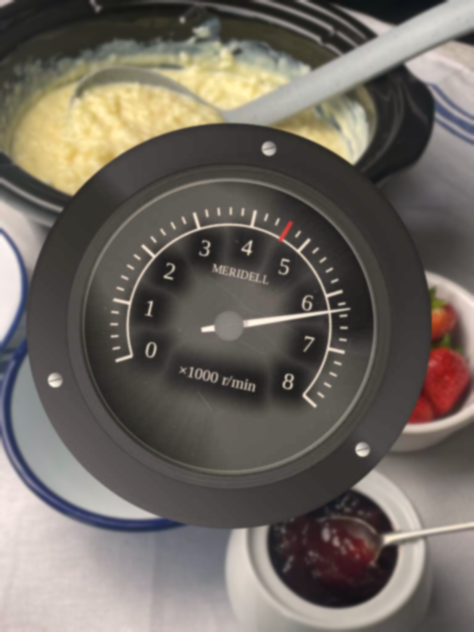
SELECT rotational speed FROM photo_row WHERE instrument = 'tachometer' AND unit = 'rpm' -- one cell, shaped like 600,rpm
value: 6300,rpm
